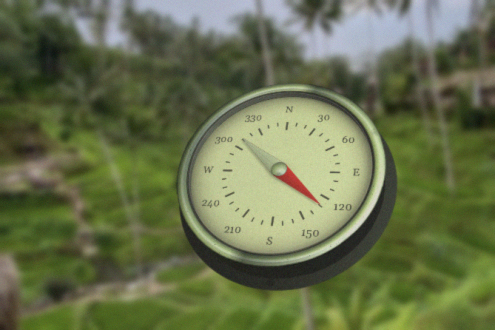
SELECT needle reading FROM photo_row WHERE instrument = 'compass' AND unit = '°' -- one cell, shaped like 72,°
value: 130,°
